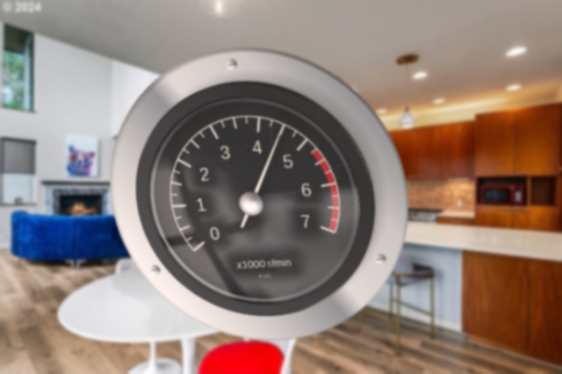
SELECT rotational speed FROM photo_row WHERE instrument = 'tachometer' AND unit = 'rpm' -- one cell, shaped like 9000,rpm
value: 4500,rpm
